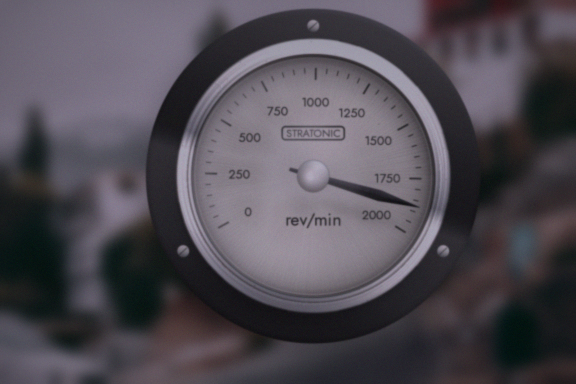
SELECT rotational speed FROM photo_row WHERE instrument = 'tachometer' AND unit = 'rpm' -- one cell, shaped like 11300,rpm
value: 1875,rpm
